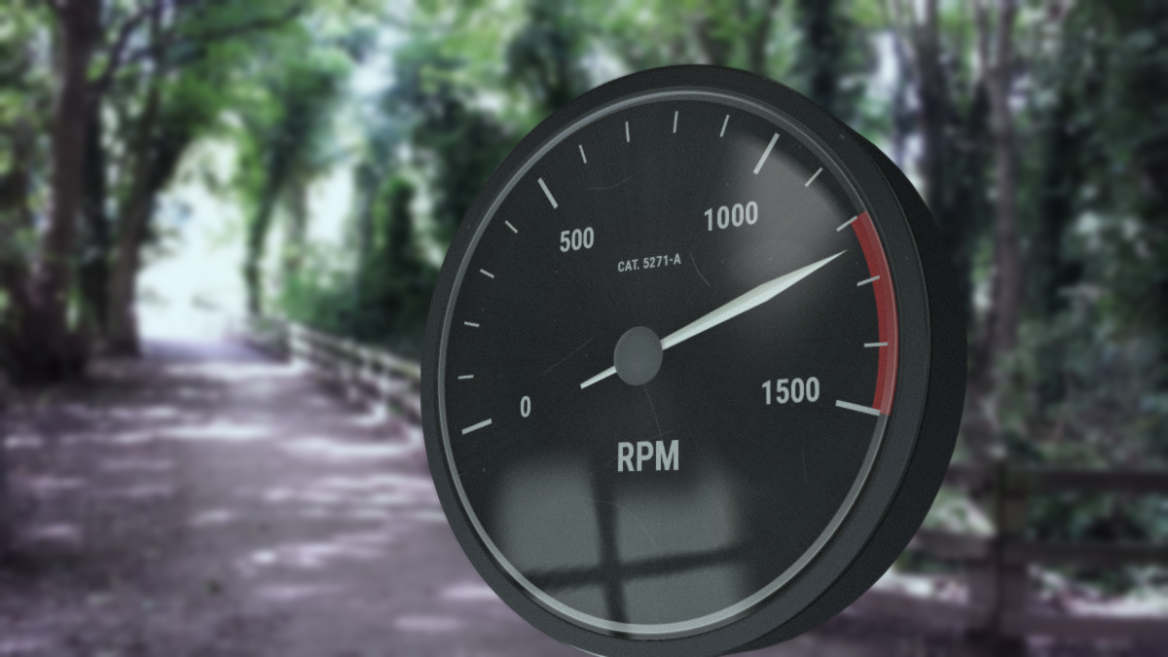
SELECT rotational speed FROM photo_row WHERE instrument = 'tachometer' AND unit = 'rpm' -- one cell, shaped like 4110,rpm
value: 1250,rpm
